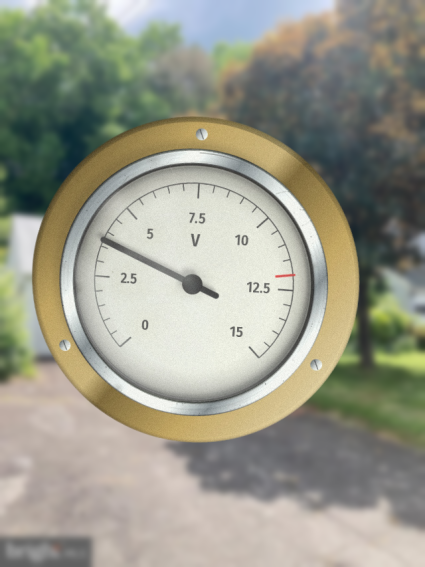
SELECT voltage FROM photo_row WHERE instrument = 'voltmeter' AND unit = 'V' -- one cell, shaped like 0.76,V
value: 3.75,V
